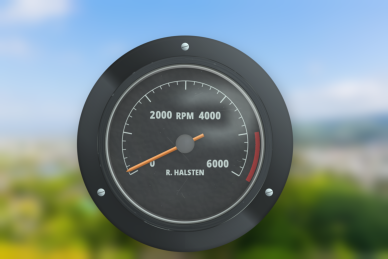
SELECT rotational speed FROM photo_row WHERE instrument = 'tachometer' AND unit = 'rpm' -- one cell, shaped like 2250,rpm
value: 100,rpm
